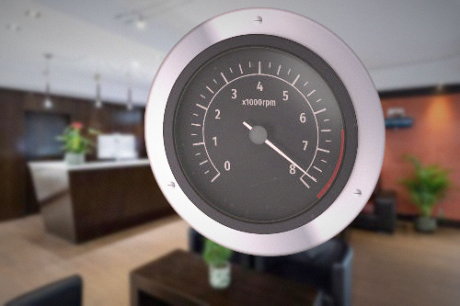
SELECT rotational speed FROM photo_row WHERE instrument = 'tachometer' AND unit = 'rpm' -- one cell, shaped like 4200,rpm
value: 7750,rpm
